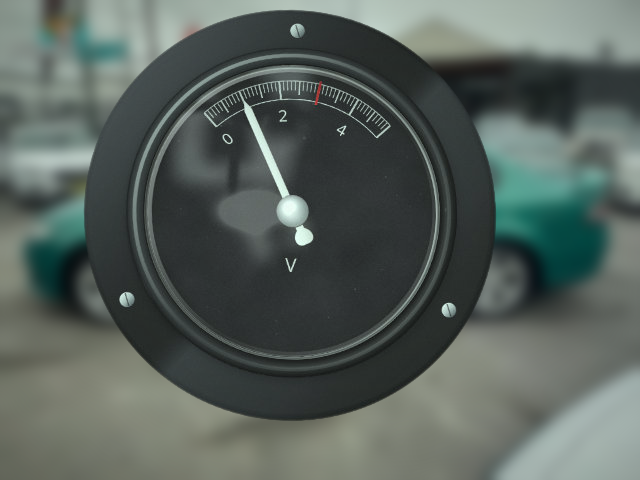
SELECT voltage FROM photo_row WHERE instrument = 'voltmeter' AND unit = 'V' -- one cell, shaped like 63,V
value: 1,V
